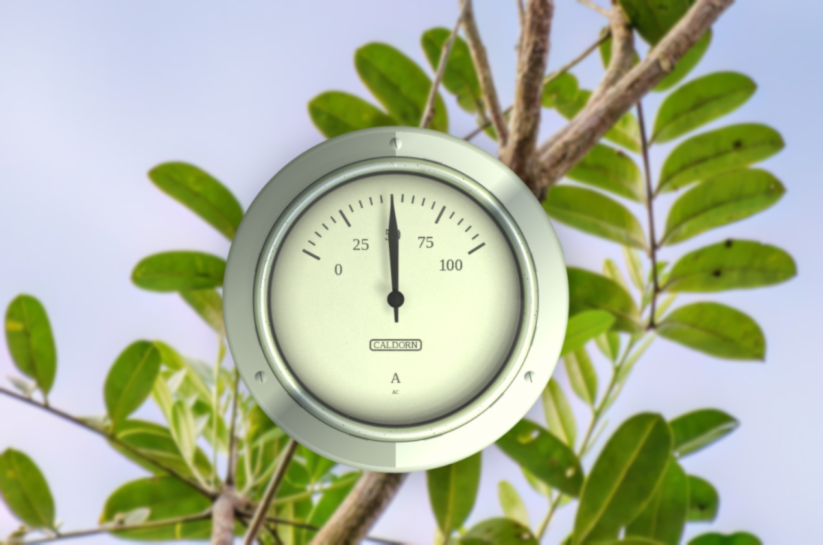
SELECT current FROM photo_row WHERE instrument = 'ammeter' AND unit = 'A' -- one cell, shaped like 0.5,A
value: 50,A
